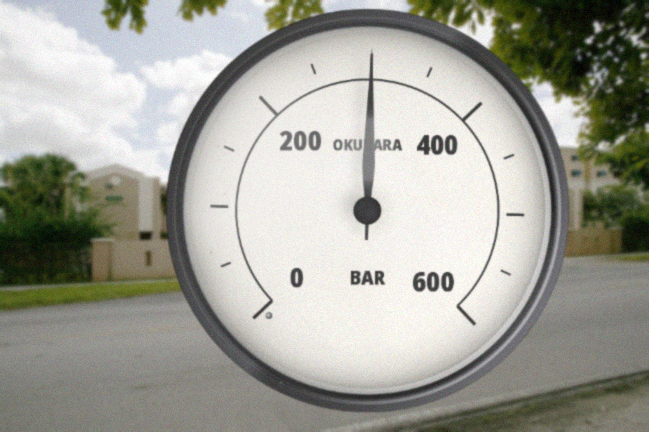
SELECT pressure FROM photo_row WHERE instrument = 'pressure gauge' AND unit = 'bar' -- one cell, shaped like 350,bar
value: 300,bar
